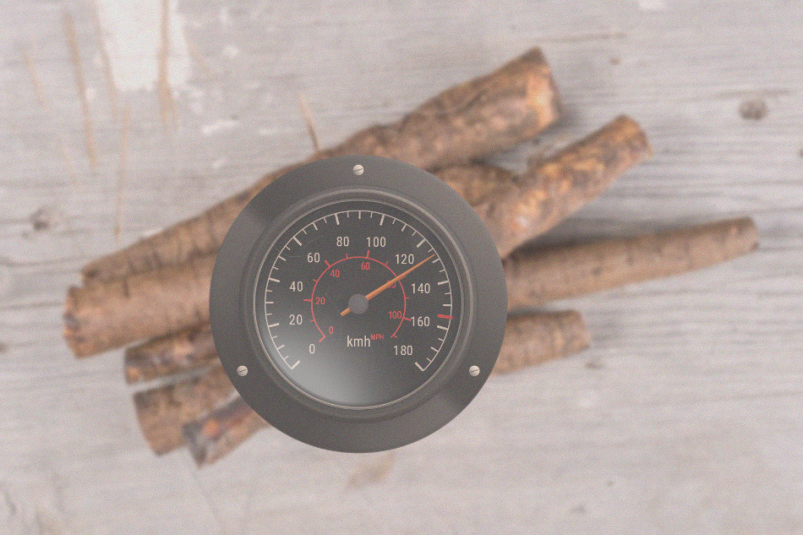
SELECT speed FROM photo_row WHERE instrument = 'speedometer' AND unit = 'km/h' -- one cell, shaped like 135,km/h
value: 127.5,km/h
